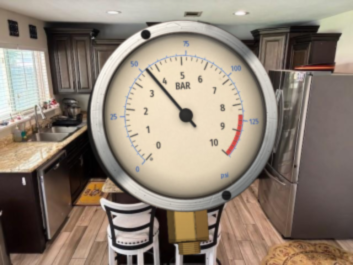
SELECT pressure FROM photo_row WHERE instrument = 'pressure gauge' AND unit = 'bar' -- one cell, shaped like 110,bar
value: 3.6,bar
